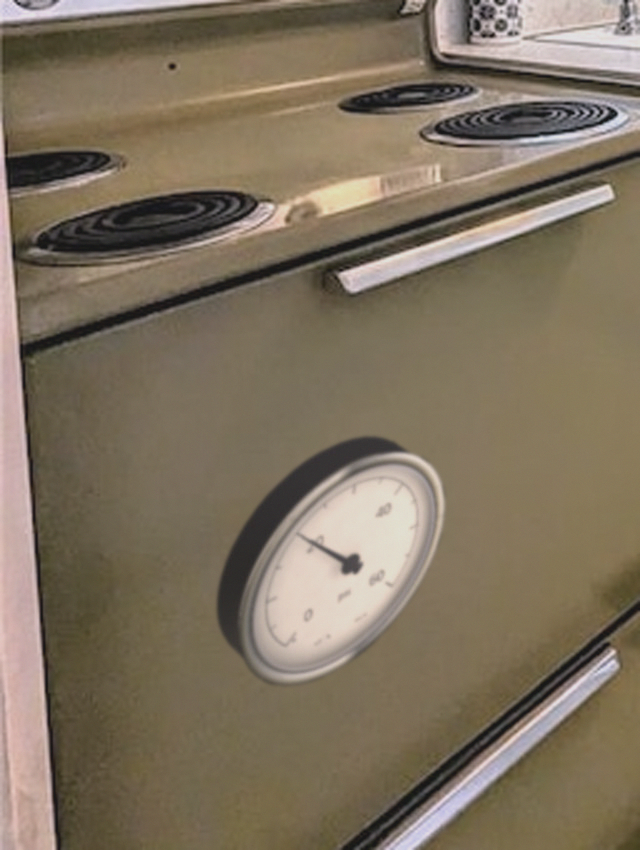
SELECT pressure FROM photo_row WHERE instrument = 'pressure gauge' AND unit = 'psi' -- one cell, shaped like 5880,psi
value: 20,psi
